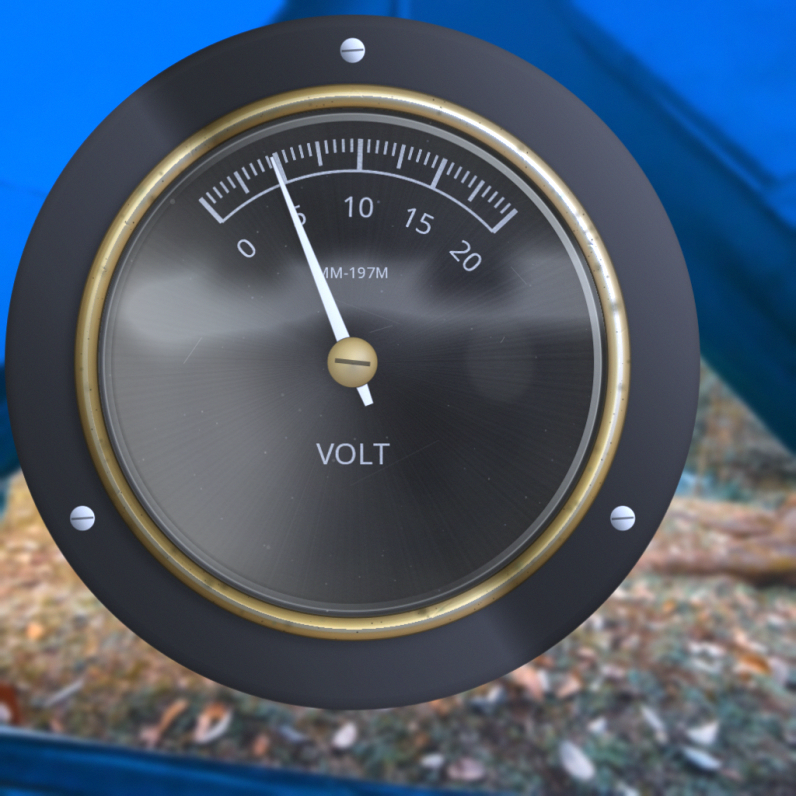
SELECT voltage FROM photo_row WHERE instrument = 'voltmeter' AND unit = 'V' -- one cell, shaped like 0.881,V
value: 4.75,V
